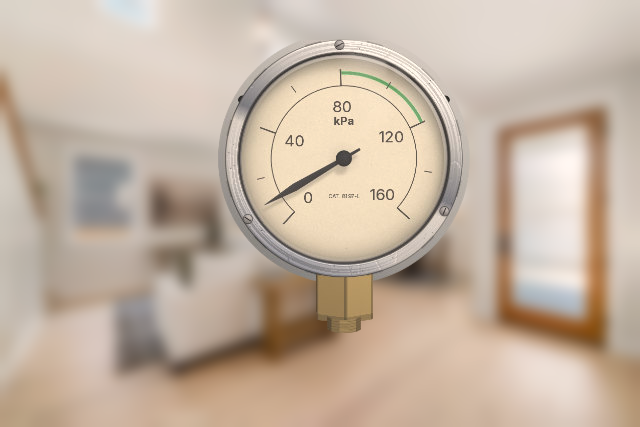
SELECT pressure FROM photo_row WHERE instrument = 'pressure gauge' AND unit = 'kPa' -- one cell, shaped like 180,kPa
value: 10,kPa
